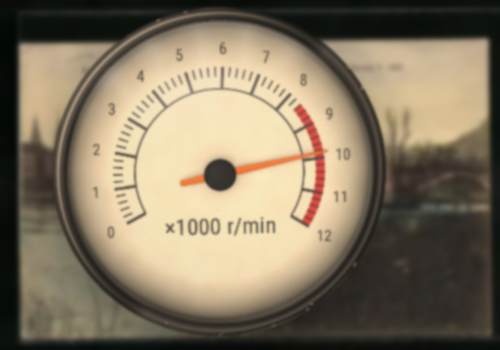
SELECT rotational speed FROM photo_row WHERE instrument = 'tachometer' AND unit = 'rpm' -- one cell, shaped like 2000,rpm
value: 9800,rpm
